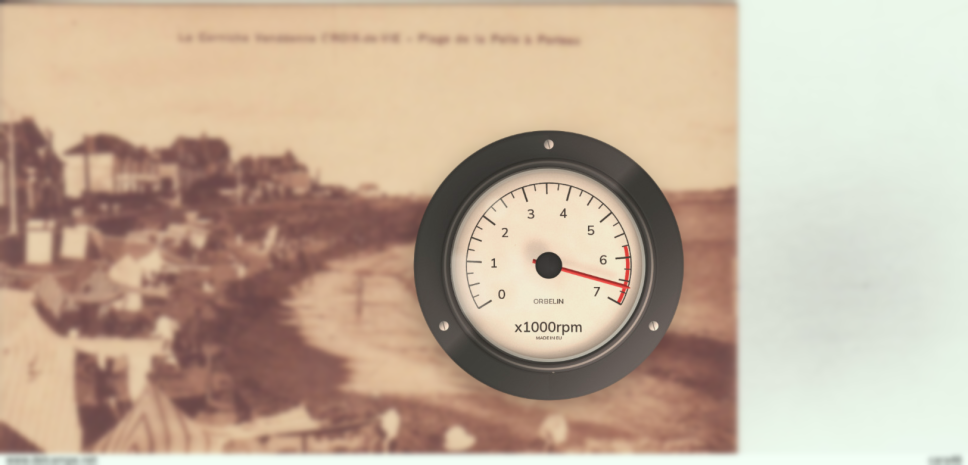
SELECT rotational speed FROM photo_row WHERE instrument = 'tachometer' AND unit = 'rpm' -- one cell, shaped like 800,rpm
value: 6625,rpm
